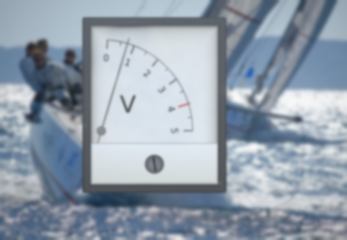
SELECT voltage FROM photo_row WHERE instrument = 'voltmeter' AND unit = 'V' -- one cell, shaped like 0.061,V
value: 0.75,V
